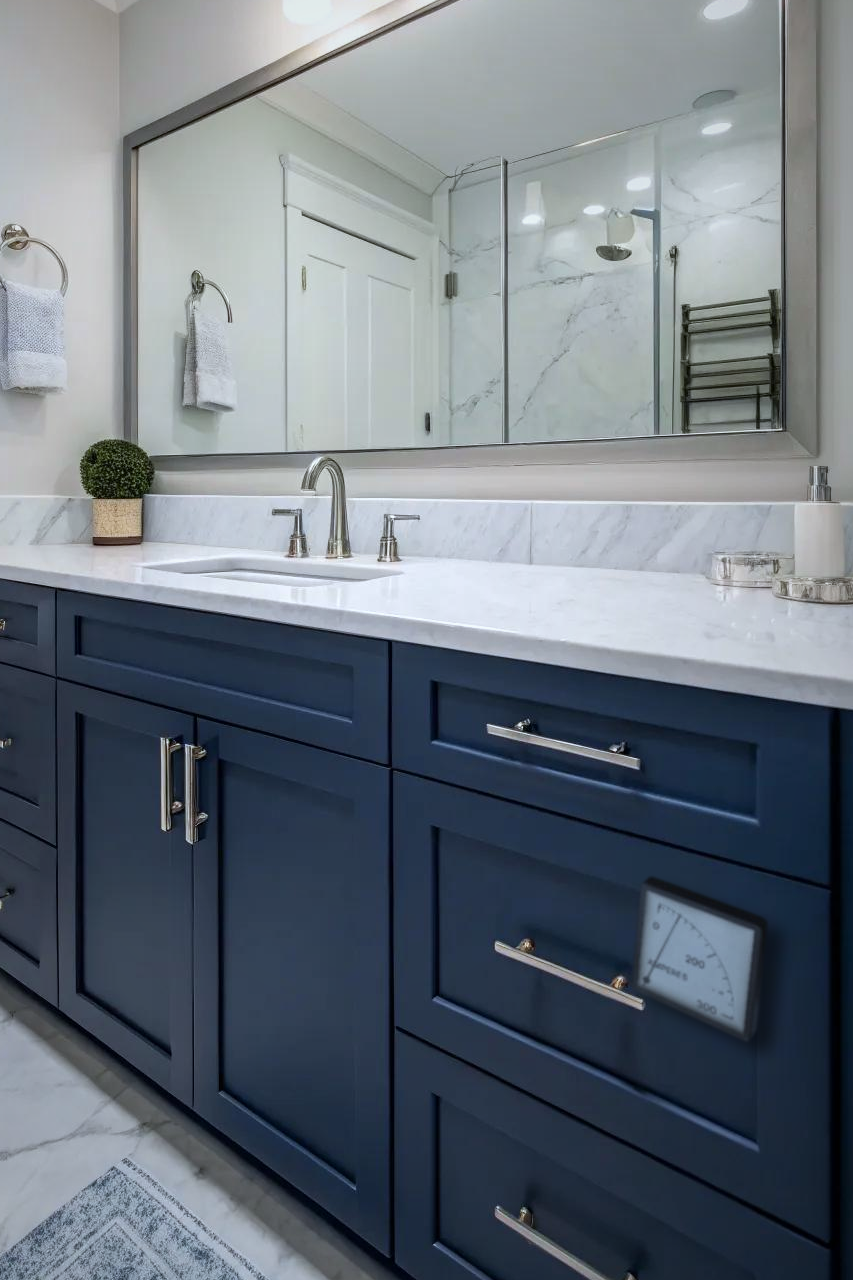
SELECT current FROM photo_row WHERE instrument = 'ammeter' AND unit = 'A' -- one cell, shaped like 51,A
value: 100,A
